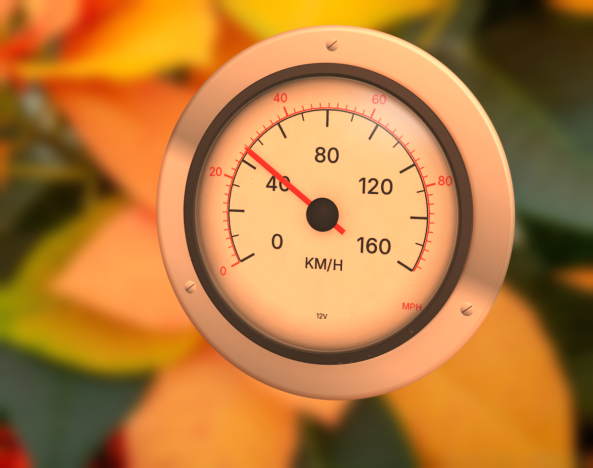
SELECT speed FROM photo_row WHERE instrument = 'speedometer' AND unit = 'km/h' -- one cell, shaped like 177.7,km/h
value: 45,km/h
